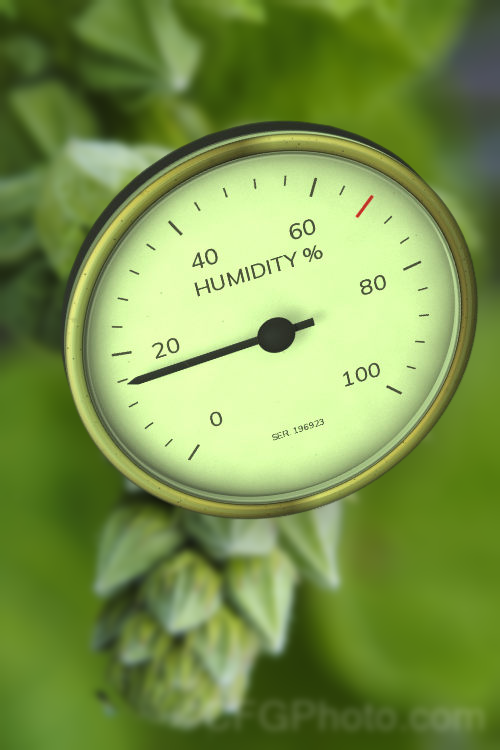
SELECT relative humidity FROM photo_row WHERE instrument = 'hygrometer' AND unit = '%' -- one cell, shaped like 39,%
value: 16,%
